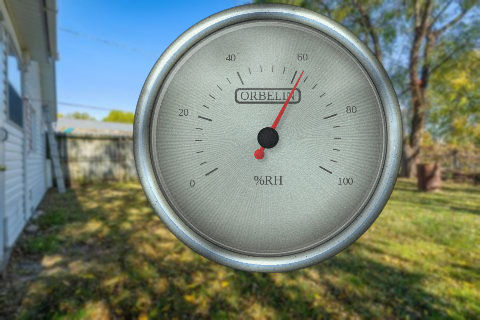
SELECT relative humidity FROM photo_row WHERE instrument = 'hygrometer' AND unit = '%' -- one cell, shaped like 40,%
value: 62,%
